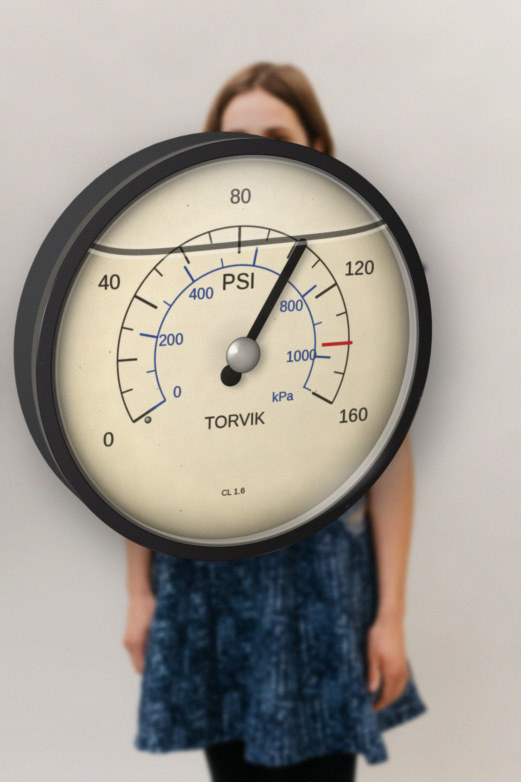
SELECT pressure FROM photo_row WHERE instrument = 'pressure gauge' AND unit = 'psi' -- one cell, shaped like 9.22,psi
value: 100,psi
